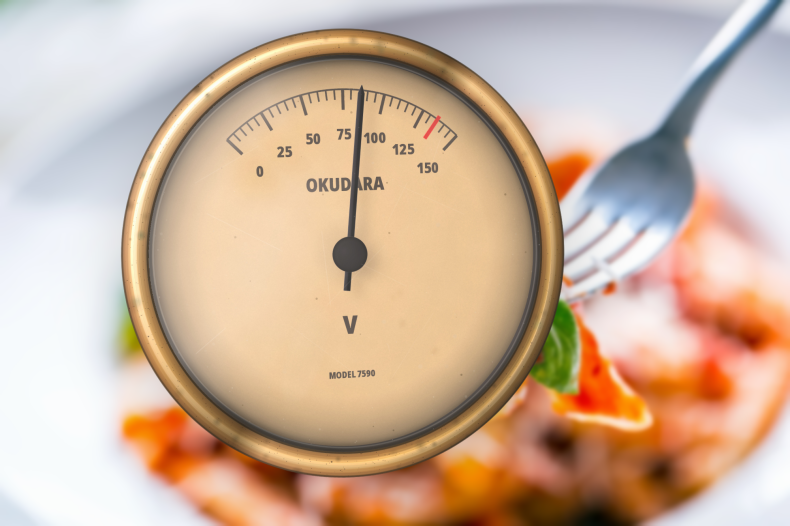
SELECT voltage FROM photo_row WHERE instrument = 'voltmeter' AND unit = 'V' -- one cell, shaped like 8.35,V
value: 85,V
